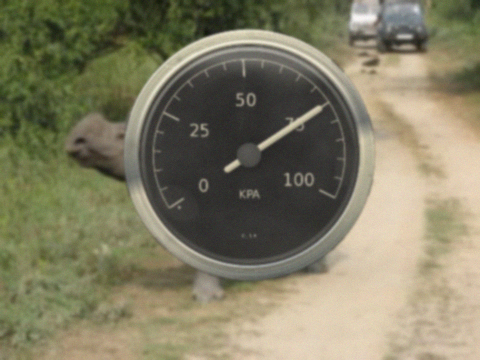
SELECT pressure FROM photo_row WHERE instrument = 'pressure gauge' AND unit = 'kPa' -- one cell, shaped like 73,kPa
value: 75,kPa
